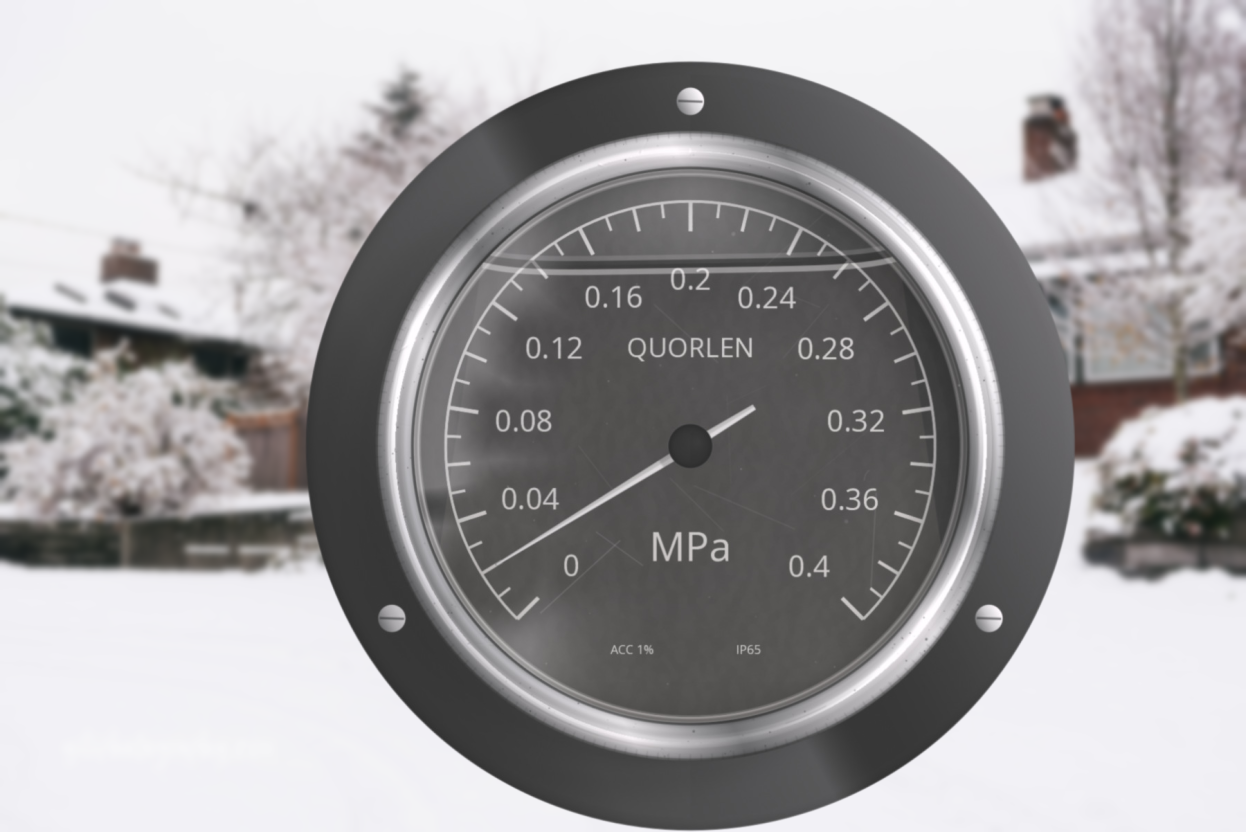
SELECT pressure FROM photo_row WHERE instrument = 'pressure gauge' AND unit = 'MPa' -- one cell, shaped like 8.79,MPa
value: 0.02,MPa
